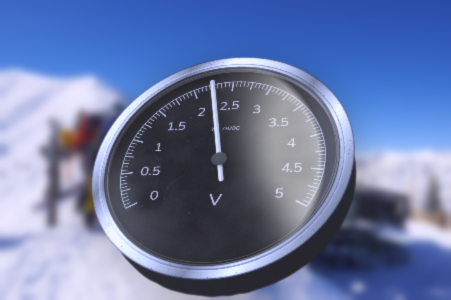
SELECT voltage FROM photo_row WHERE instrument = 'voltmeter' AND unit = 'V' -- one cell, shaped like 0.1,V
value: 2.25,V
